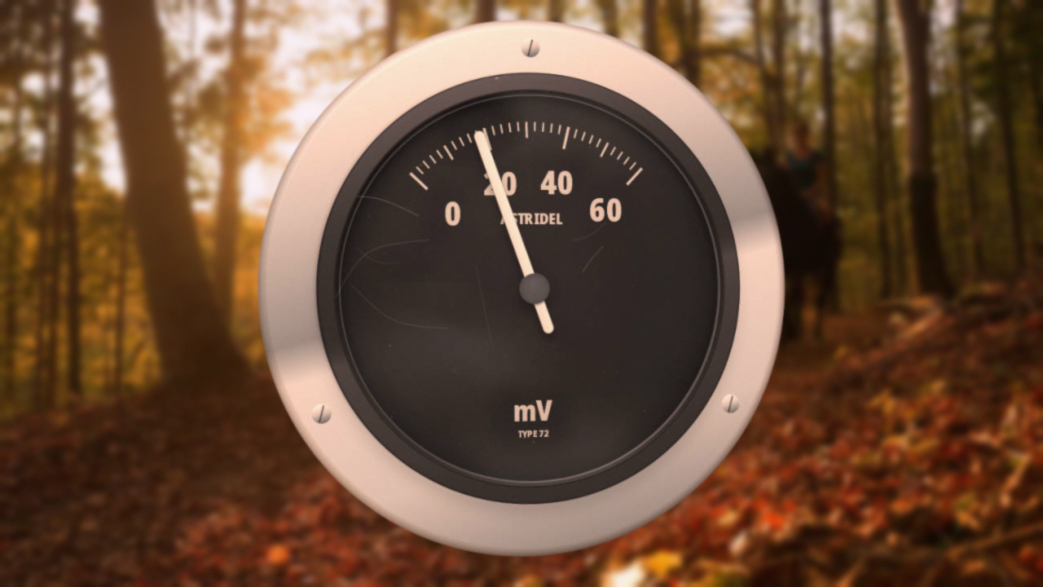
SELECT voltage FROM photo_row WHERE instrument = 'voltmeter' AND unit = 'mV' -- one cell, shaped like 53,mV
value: 18,mV
